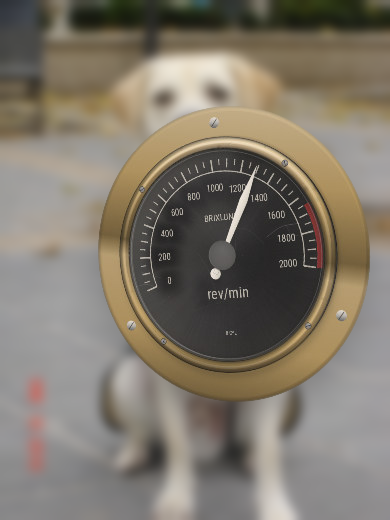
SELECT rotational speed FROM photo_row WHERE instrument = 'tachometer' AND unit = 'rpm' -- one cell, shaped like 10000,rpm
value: 1300,rpm
